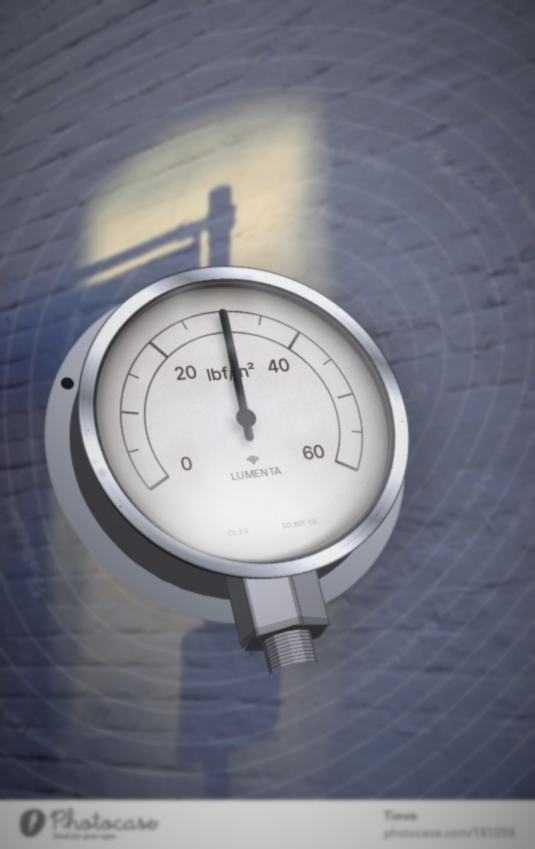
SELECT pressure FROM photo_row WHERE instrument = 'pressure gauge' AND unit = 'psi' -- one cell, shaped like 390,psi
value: 30,psi
